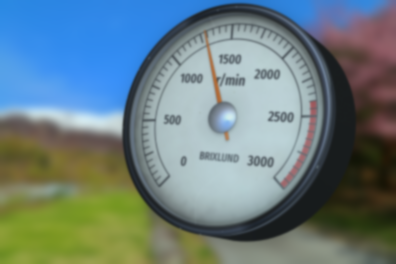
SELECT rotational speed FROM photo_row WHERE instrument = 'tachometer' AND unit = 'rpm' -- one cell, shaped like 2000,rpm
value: 1300,rpm
